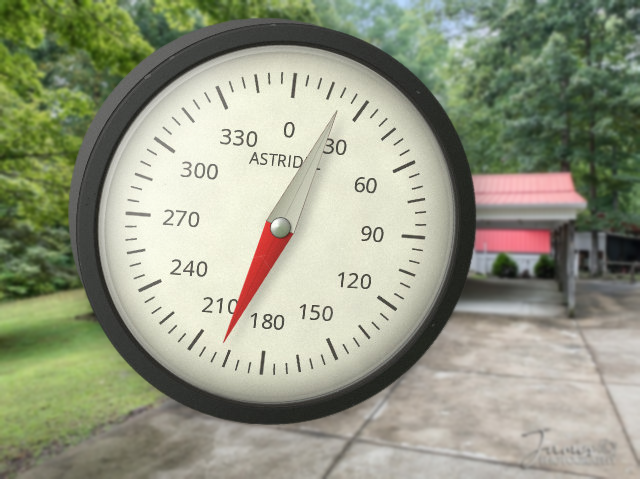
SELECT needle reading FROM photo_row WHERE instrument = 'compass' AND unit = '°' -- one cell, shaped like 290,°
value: 200,°
